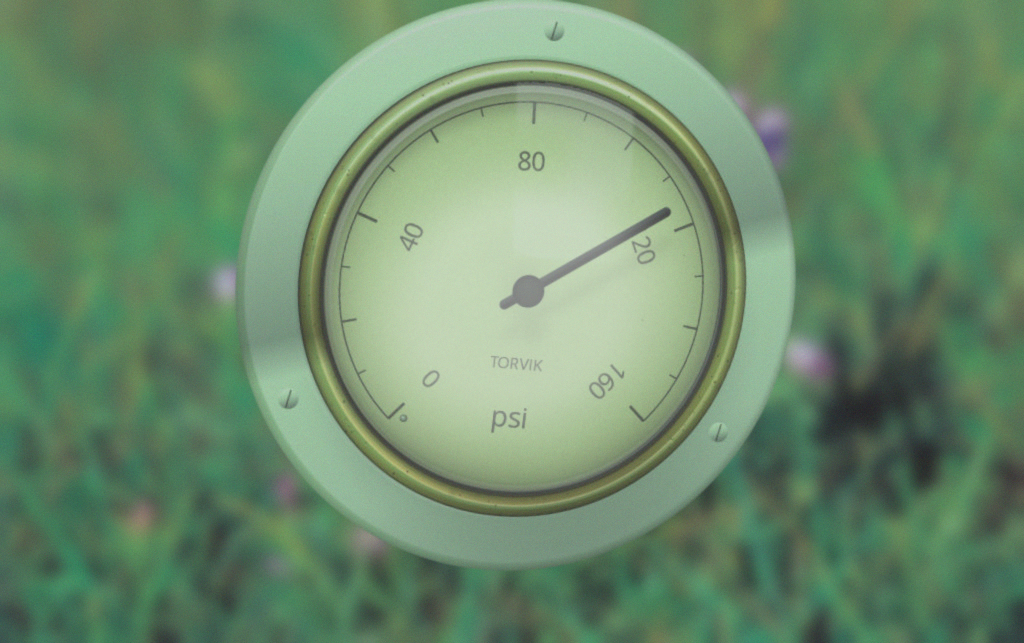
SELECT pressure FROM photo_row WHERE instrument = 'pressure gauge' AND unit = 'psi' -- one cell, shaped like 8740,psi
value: 115,psi
